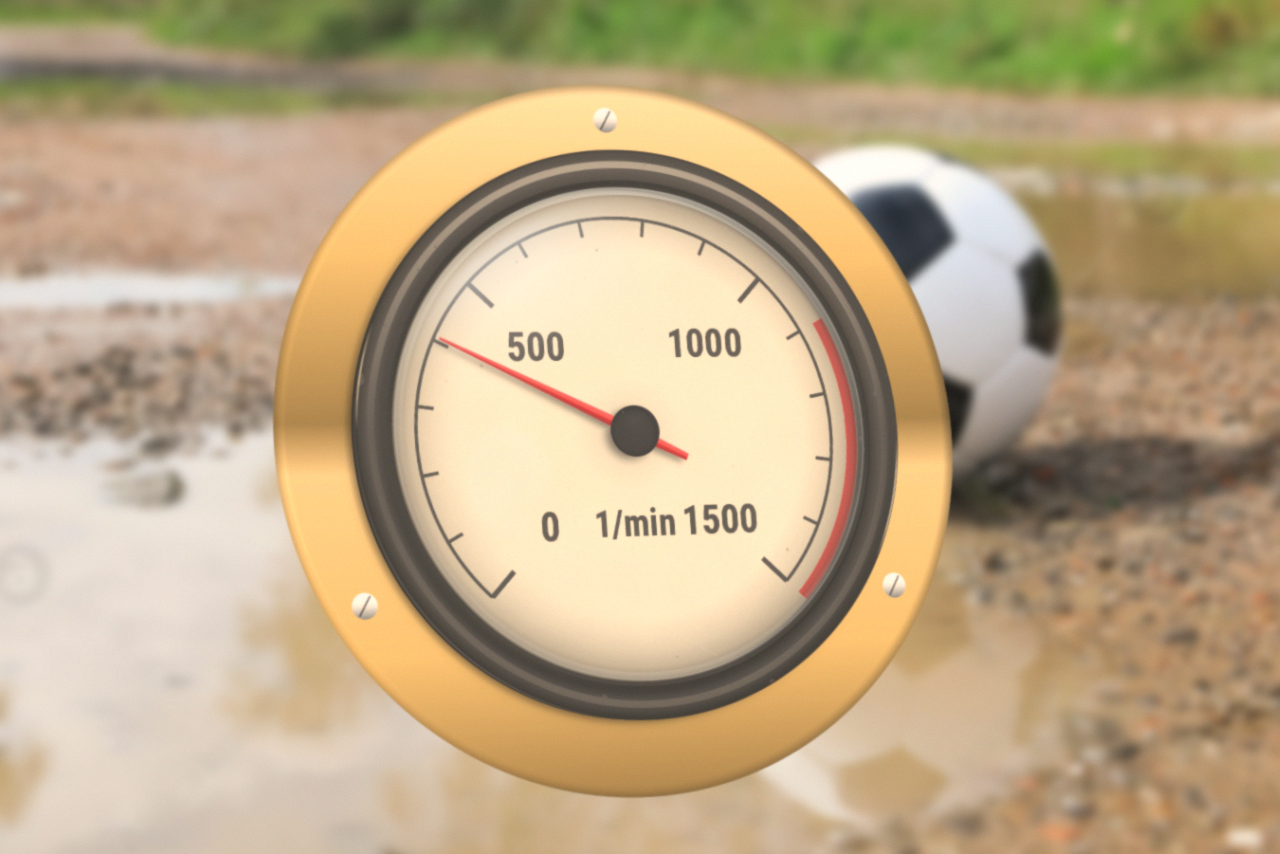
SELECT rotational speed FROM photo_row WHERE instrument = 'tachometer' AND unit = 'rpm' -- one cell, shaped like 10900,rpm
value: 400,rpm
